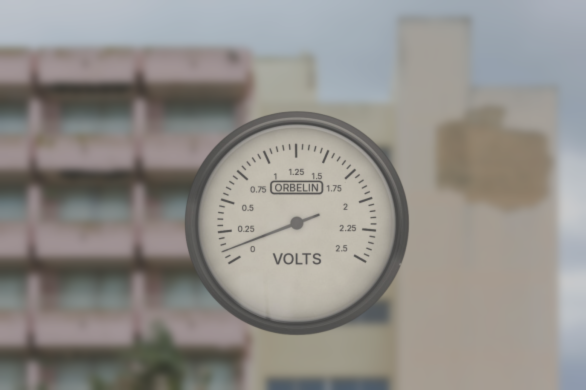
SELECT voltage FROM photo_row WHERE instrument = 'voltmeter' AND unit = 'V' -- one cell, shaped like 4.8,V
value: 0.1,V
